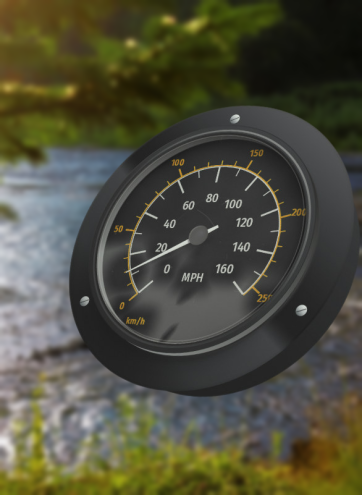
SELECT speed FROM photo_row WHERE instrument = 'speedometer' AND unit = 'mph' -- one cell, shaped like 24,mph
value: 10,mph
